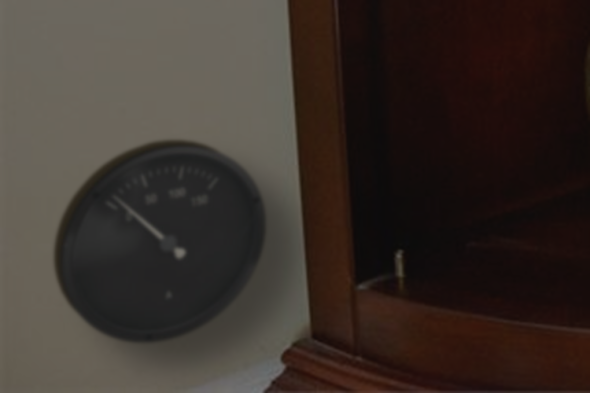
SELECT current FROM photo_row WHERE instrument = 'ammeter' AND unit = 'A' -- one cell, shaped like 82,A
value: 10,A
